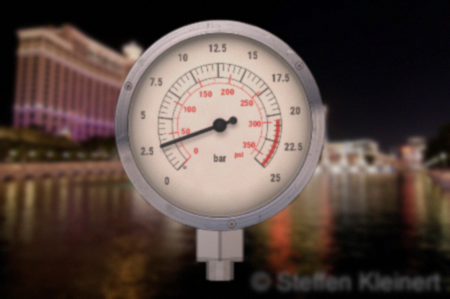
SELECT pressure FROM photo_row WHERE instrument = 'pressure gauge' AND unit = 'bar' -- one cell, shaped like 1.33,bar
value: 2.5,bar
